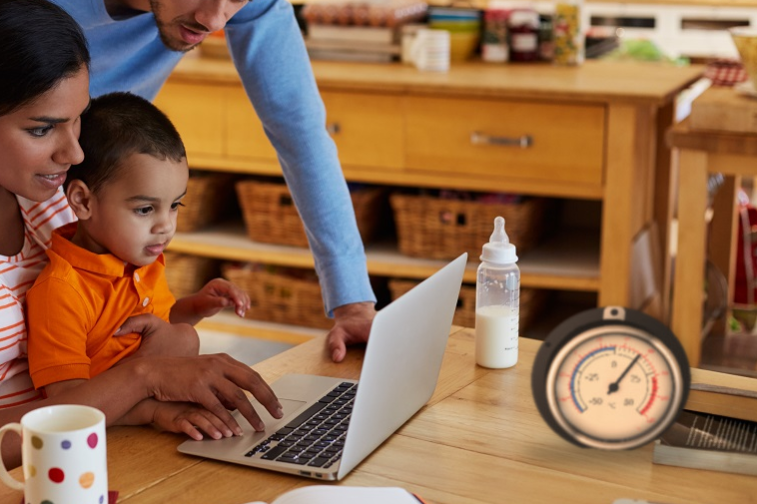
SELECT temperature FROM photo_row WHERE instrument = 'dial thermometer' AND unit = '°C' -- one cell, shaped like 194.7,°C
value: 12.5,°C
